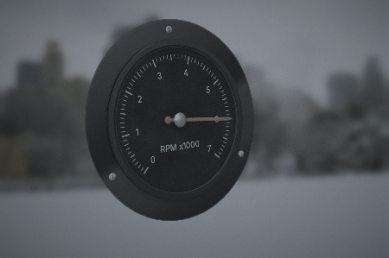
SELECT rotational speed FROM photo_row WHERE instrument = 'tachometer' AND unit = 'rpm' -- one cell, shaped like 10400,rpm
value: 6000,rpm
